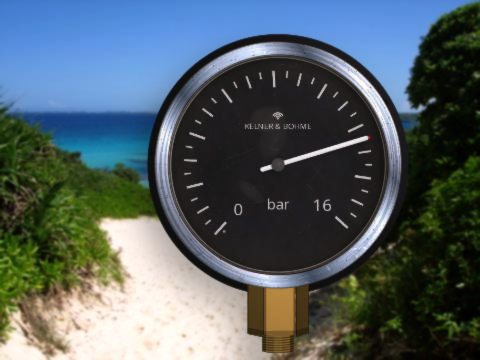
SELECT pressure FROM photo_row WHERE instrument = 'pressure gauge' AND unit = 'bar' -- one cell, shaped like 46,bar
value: 12.5,bar
